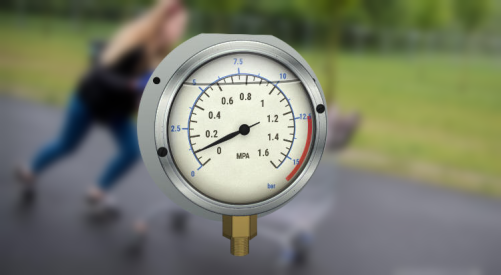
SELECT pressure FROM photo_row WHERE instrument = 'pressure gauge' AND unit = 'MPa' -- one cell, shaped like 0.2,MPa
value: 0.1,MPa
